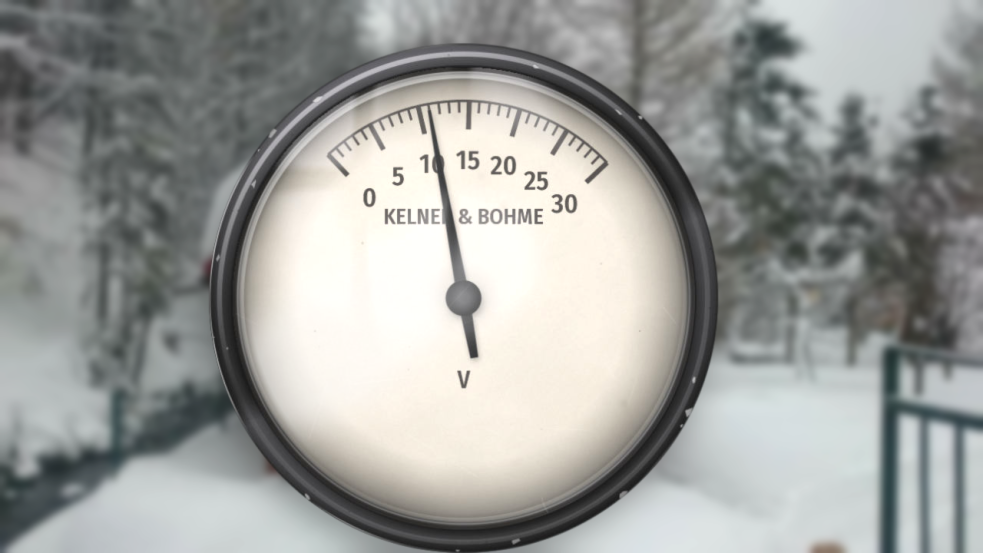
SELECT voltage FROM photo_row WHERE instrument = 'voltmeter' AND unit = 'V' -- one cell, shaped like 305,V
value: 11,V
